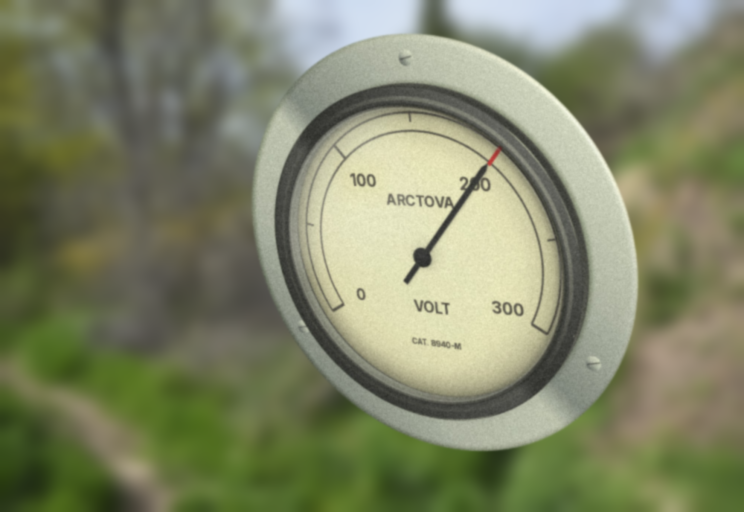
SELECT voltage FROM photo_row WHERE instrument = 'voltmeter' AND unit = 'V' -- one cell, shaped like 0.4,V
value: 200,V
